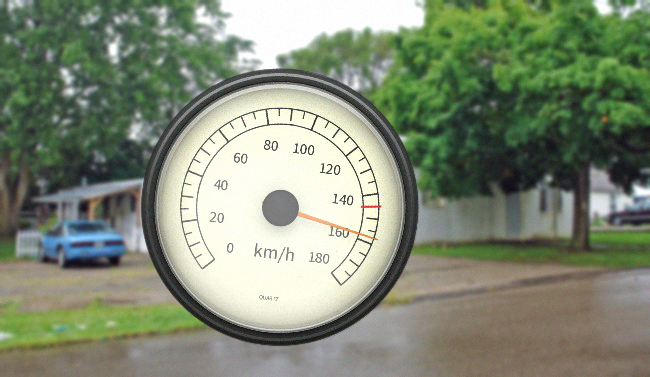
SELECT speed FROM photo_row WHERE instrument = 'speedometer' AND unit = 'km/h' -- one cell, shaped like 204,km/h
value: 157.5,km/h
